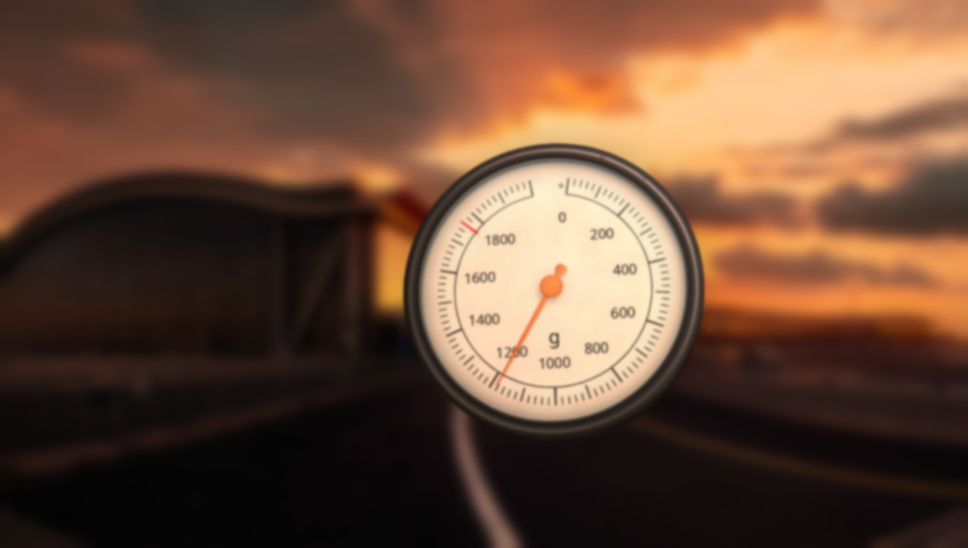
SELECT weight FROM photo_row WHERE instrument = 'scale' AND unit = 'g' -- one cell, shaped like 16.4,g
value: 1180,g
